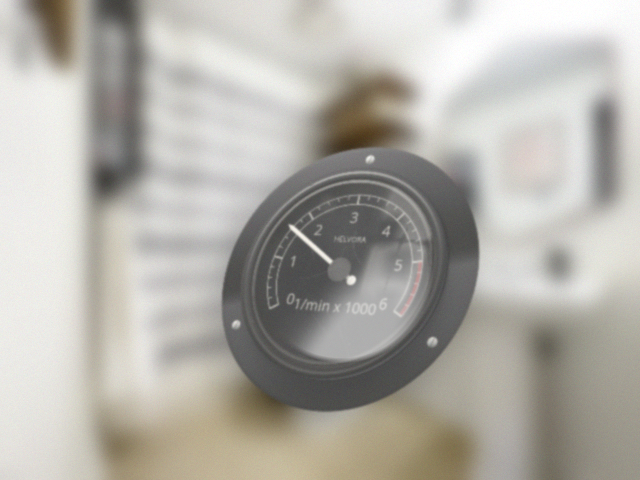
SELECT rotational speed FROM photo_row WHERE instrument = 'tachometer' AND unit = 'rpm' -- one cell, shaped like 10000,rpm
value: 1600,rpm
